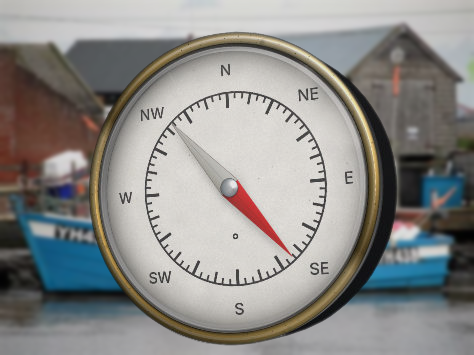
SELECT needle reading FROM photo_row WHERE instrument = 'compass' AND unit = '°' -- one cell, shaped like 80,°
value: 140,°
